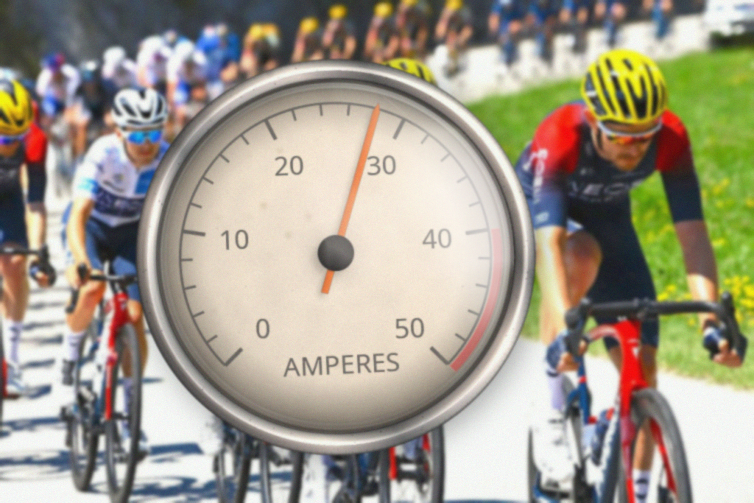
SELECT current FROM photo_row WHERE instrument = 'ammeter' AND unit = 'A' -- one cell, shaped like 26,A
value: 28,A
